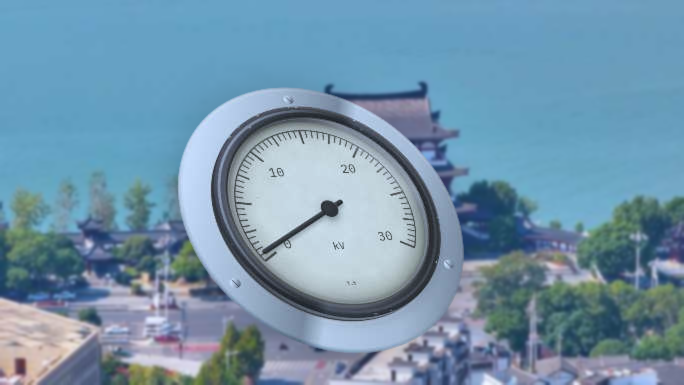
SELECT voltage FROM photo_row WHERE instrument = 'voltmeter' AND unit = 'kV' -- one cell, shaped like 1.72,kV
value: 0.5,kV
